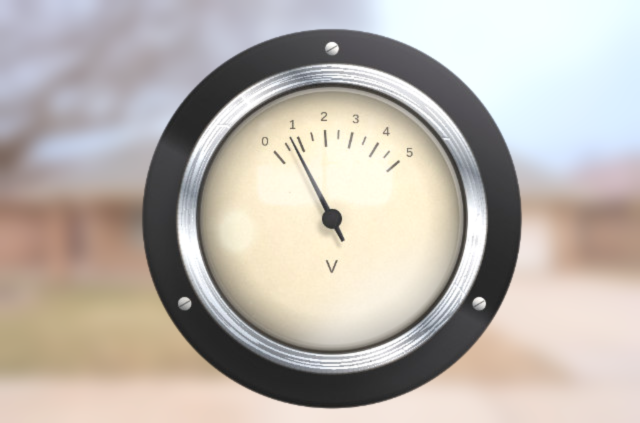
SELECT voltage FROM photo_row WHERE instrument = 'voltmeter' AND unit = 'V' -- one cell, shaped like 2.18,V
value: 0.75,V
